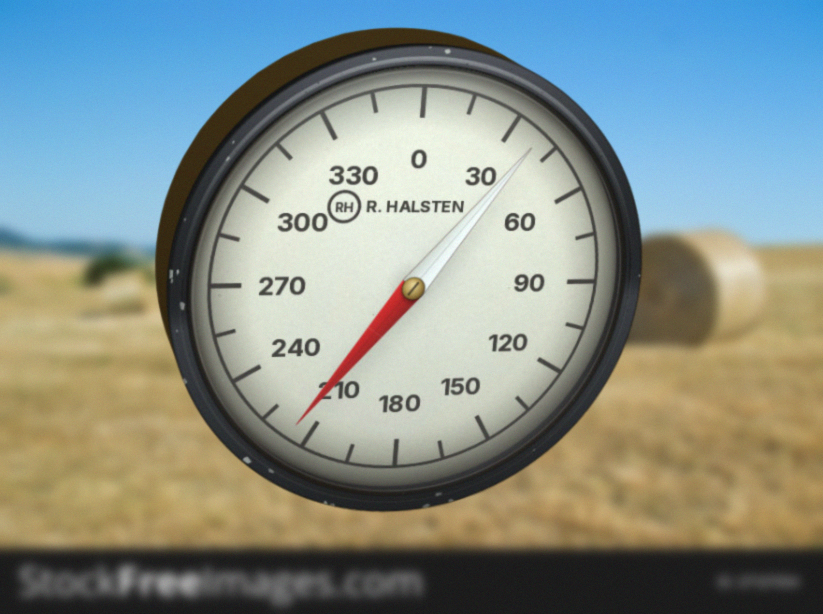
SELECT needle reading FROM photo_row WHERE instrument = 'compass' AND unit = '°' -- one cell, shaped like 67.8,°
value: 217.5,°
